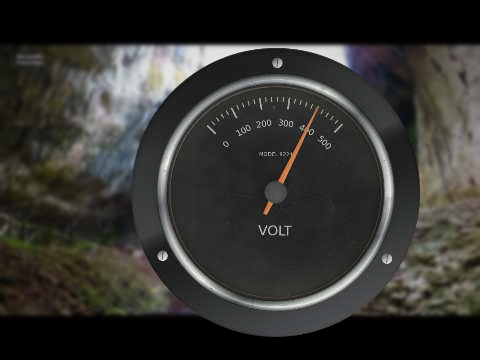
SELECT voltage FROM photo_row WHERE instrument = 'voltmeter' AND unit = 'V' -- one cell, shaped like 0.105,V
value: 400,V
